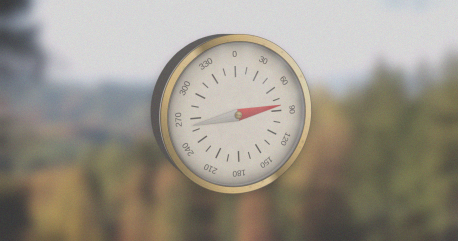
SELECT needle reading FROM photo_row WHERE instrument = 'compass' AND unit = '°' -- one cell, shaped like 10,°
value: 82.5,°
